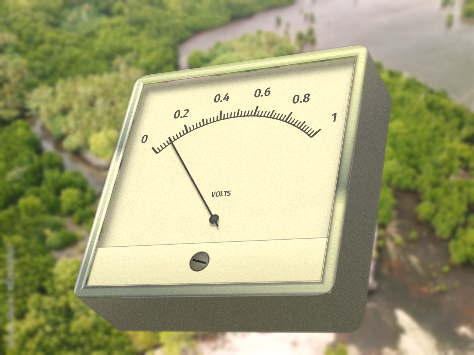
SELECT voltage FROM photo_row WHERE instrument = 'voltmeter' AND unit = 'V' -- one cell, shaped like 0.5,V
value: 0.1,V
